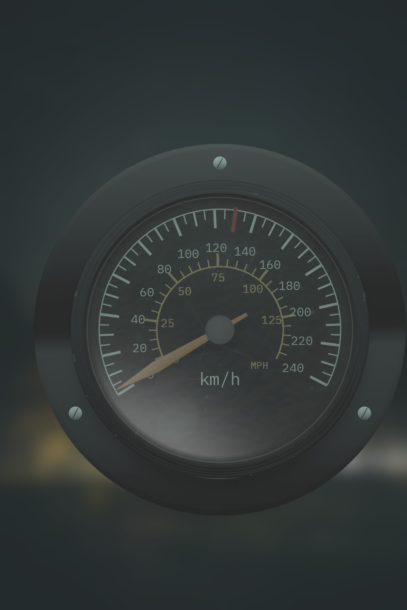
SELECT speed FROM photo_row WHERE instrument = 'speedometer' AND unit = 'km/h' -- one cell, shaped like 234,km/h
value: 2.5,km/h
